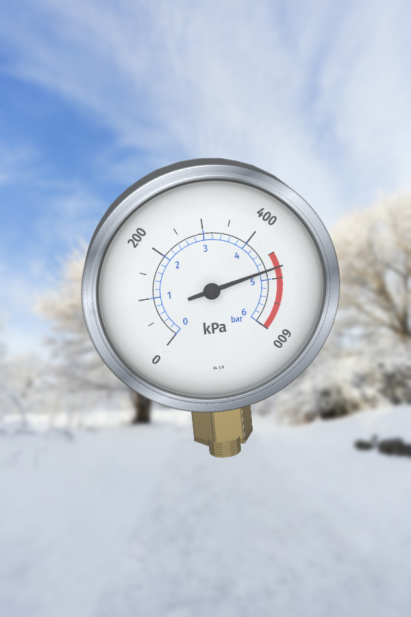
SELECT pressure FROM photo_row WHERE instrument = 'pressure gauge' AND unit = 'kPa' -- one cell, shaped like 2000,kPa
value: 475,kPa
